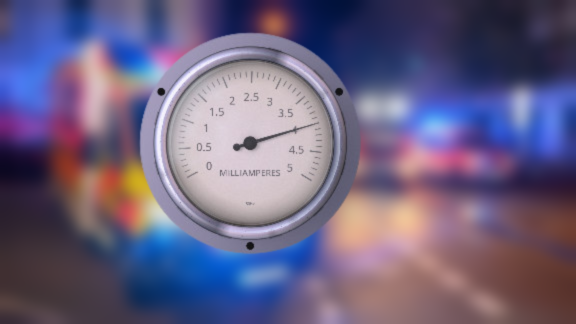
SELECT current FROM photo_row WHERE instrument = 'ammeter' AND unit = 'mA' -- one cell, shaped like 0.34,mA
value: 4,mA
